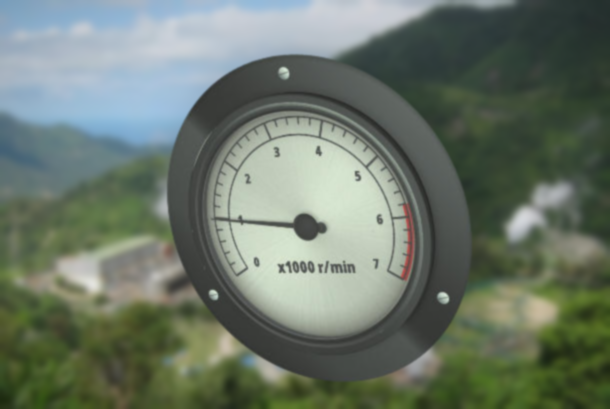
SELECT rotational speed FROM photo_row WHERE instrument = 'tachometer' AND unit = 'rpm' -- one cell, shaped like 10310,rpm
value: 1000,rpm
